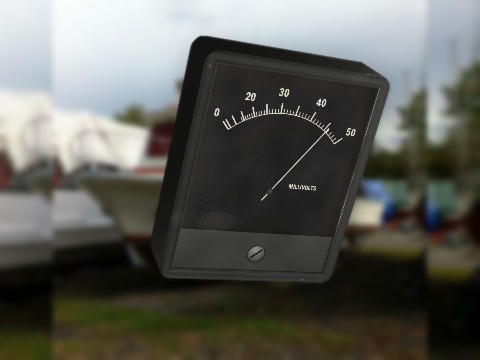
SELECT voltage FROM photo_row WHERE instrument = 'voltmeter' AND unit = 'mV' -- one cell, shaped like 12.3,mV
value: 45,mV
